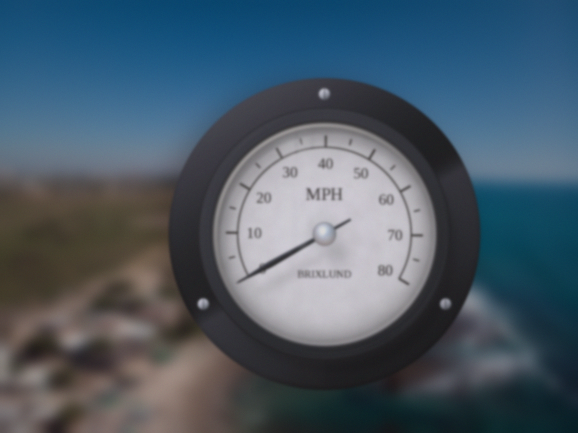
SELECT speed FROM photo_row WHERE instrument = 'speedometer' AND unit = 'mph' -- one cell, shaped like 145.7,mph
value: 0,mph
